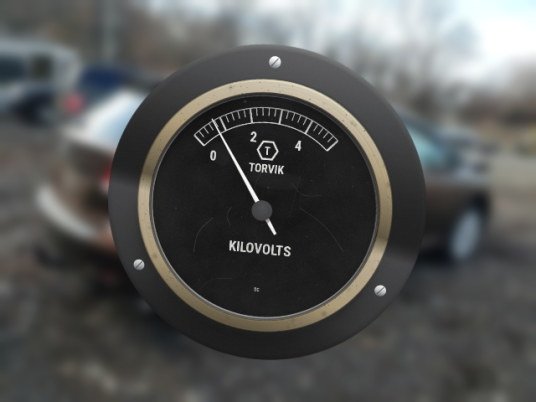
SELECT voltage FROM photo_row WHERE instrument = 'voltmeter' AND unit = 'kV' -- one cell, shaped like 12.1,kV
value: 0.8,kV
